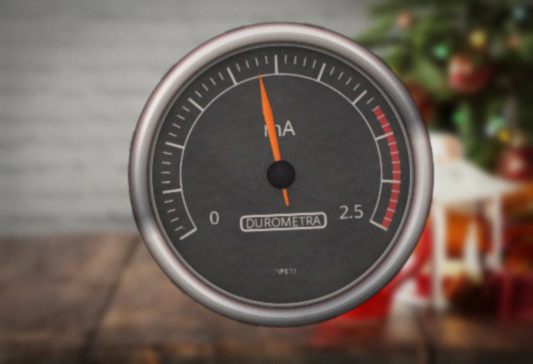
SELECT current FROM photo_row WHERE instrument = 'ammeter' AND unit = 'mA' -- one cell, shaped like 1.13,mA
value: 1.15,mA
